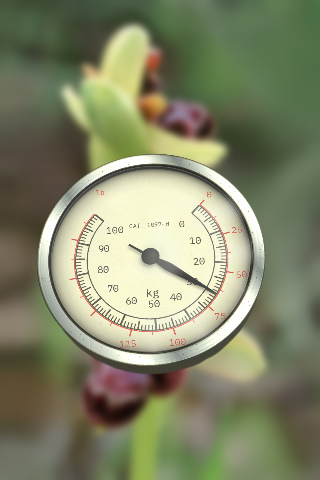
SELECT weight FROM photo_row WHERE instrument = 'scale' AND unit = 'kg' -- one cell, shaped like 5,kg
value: 30,kg
